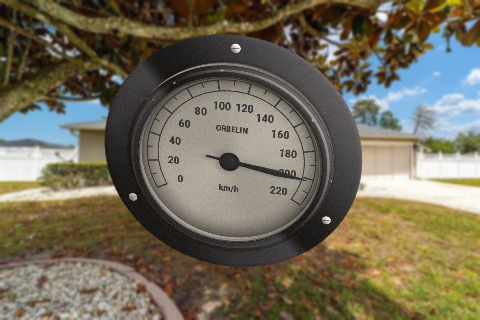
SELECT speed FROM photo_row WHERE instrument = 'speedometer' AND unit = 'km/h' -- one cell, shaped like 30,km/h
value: 200,km/h
